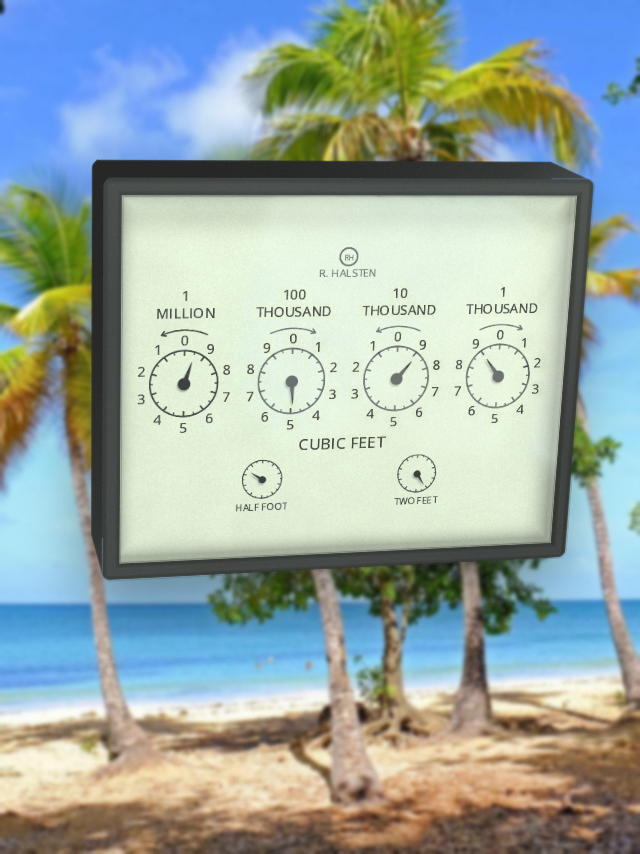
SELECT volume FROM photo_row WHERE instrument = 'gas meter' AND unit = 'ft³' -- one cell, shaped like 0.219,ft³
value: 948900,ft³
